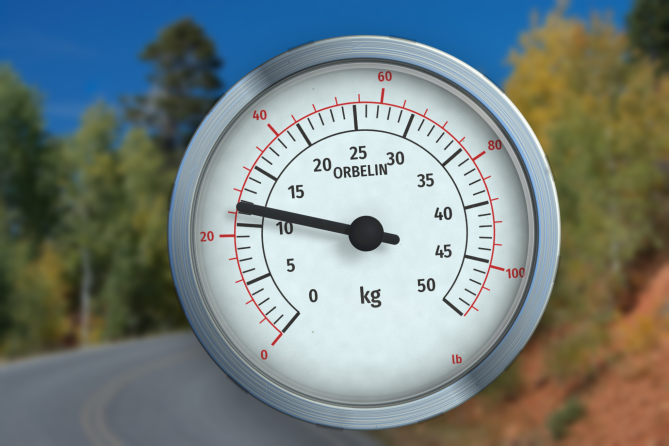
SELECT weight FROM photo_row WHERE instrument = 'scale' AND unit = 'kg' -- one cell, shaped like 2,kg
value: 11.5,kg
